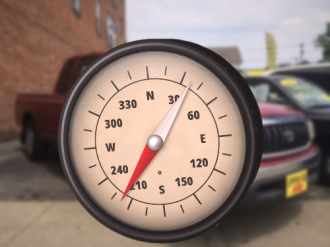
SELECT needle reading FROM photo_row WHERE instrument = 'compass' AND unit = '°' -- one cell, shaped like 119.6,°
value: 217.5,°
